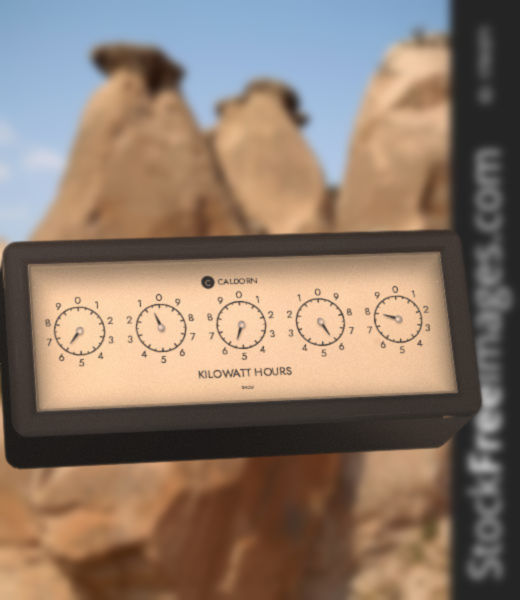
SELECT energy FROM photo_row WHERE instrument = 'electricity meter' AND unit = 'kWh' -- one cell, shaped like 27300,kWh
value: 60558,kWh
